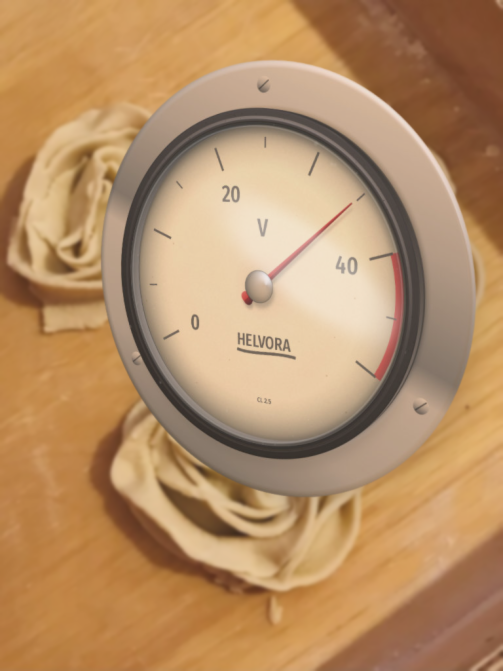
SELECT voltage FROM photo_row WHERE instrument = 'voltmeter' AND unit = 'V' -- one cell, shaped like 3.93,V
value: 35,V
